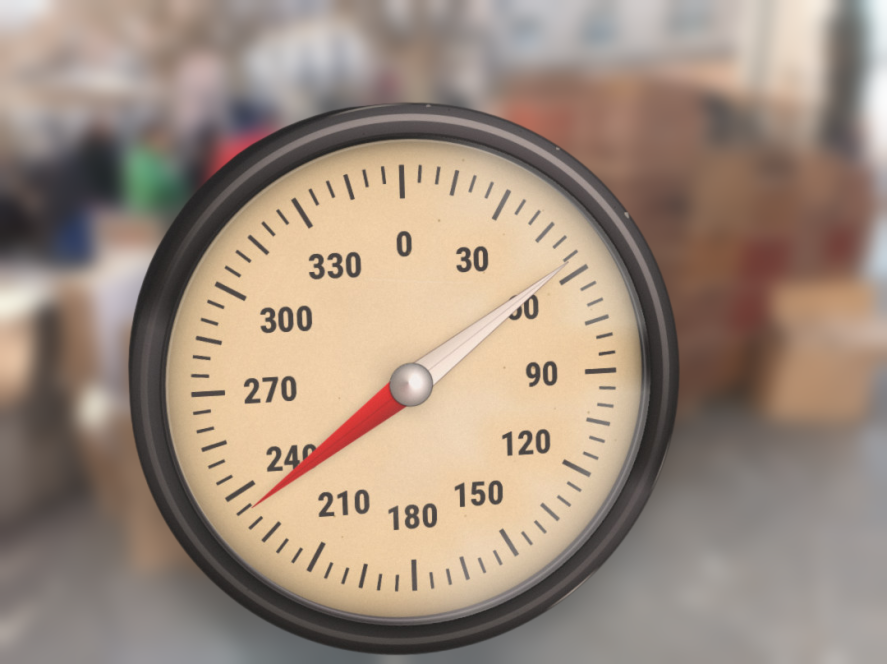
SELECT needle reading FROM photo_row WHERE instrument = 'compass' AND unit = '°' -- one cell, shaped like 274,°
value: 235,°
